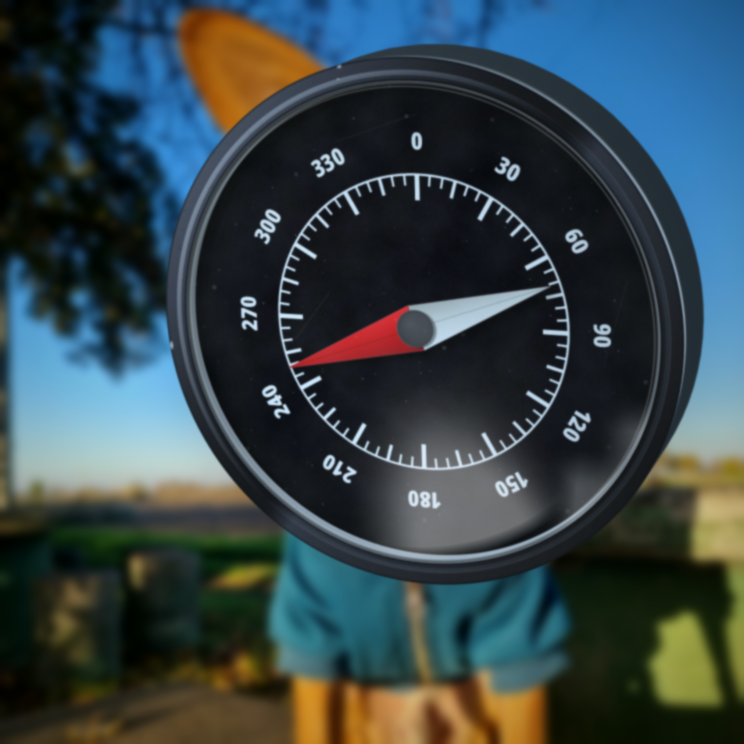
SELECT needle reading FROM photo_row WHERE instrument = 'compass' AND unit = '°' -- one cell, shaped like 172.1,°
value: 250,°
